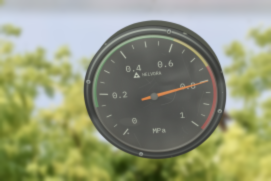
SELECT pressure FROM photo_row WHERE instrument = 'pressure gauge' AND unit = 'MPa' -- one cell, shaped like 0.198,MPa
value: 0.8,MPa
